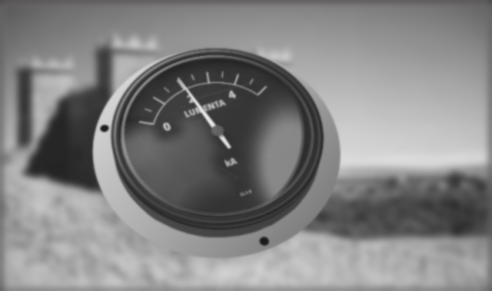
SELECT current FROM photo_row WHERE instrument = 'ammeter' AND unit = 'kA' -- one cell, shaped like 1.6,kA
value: 2,kA
